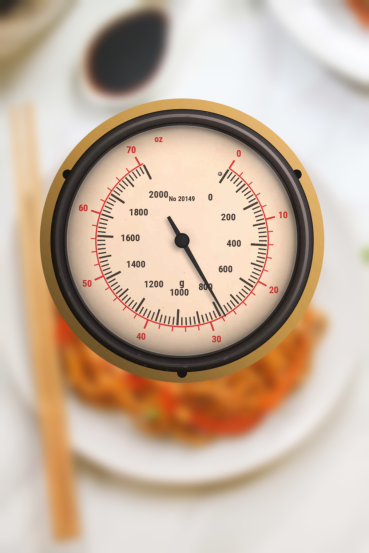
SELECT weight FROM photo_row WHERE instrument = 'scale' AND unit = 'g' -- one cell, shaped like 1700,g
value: 780,g
